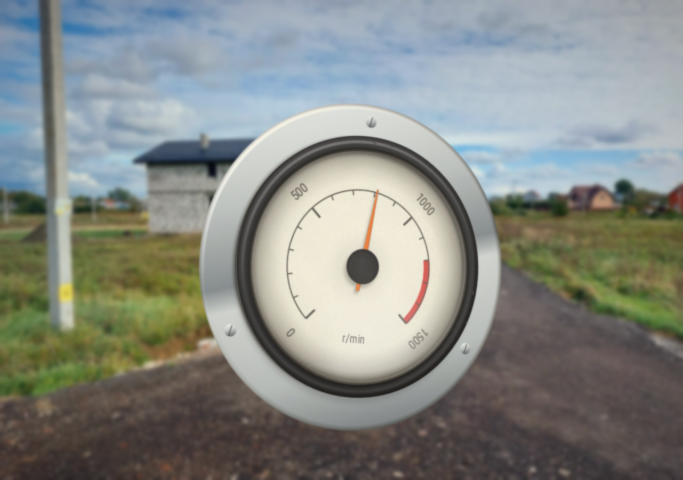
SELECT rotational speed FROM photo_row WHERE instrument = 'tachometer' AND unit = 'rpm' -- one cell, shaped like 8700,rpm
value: 800,rpm
